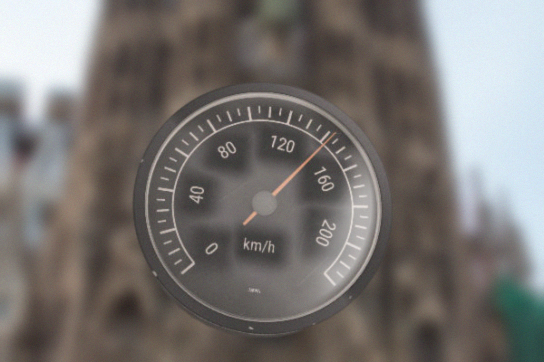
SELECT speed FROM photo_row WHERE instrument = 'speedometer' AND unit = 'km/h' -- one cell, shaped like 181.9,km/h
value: 142.5,km/h
